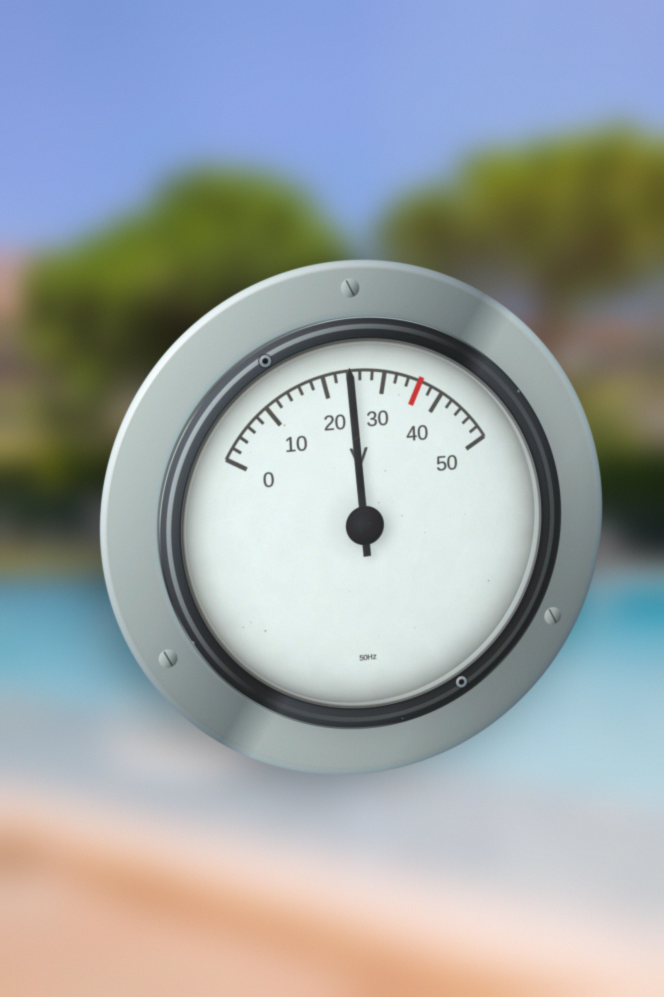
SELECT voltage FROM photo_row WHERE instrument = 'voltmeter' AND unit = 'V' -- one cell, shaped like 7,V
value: 24,V
